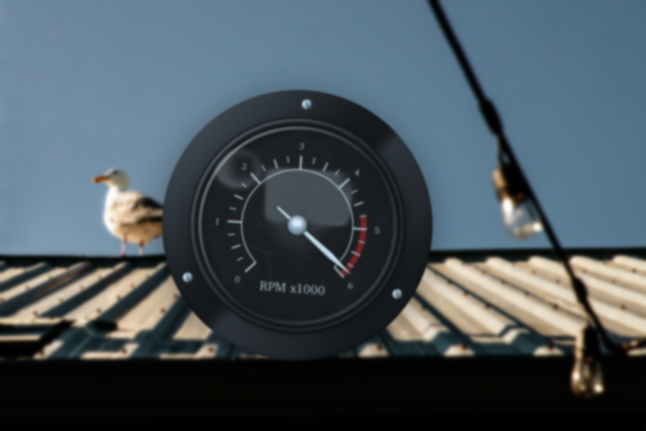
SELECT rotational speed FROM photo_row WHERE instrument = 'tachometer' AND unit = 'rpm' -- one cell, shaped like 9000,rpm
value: 5875,rpm
